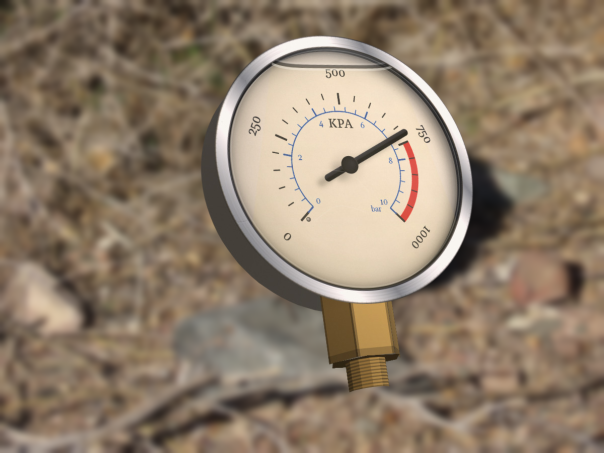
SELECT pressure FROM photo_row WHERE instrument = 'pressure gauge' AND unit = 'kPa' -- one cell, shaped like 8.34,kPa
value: 725,kPa
